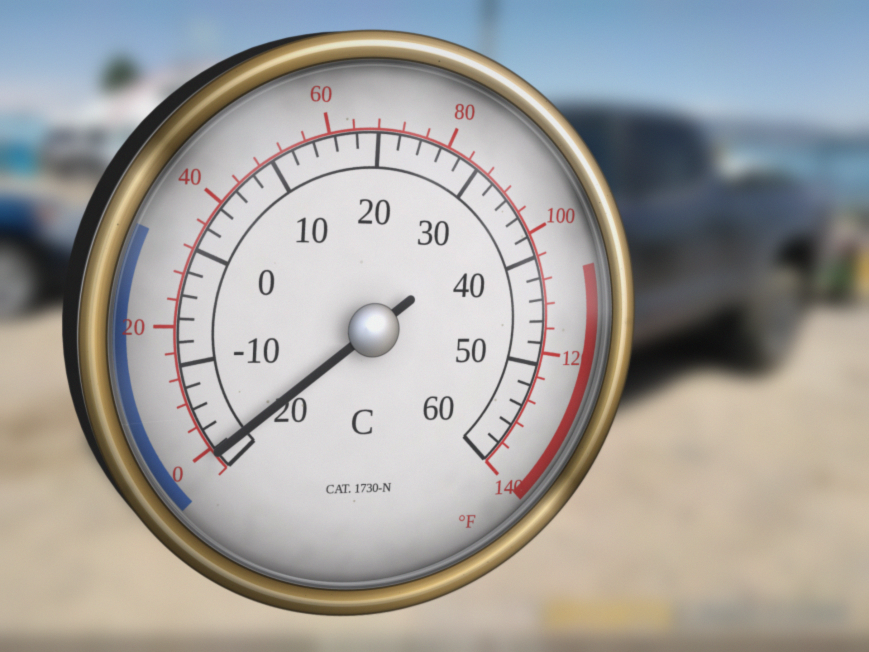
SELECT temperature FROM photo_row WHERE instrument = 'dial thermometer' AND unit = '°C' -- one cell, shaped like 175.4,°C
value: -18,°C
